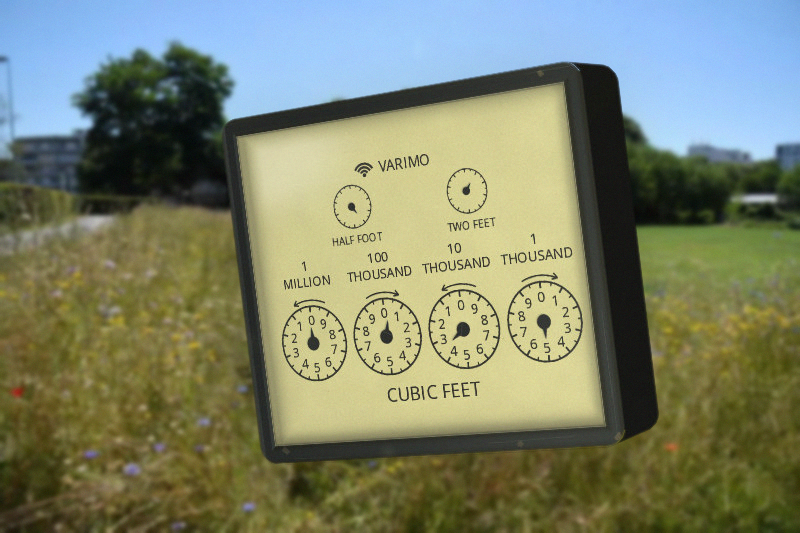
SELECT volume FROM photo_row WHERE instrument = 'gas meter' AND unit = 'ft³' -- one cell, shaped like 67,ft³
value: 3500,ft³
